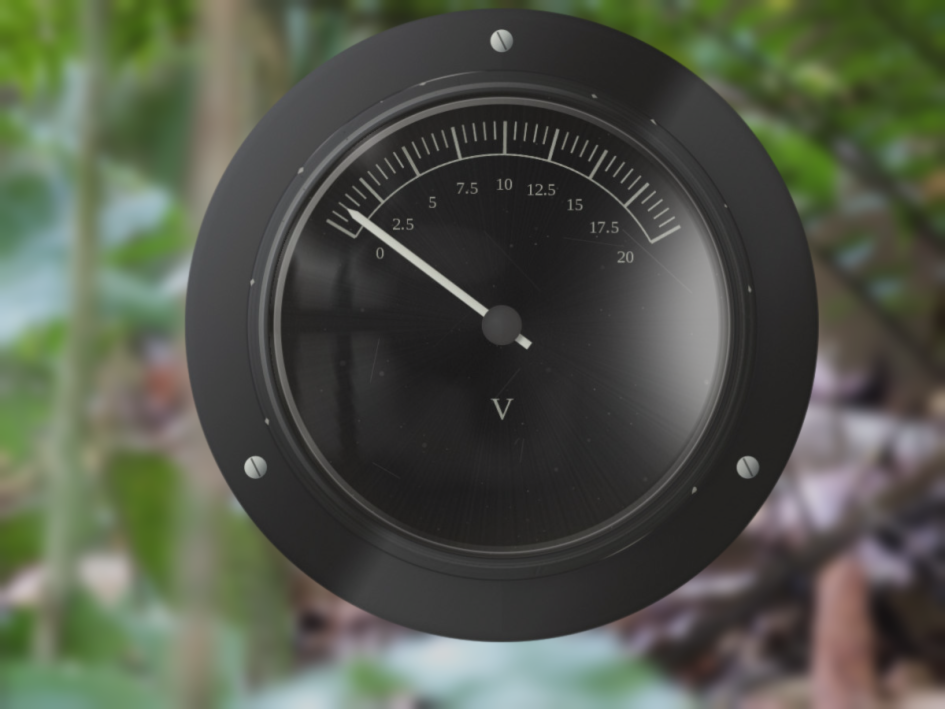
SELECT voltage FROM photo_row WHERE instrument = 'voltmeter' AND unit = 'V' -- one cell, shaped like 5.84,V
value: 1,V
